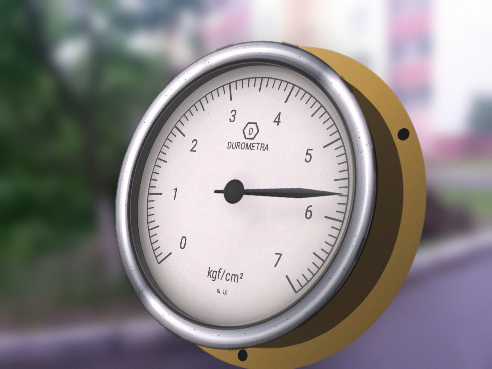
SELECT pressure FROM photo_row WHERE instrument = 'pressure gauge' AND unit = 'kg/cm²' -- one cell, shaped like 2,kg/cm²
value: 5.7,kg/cm²
